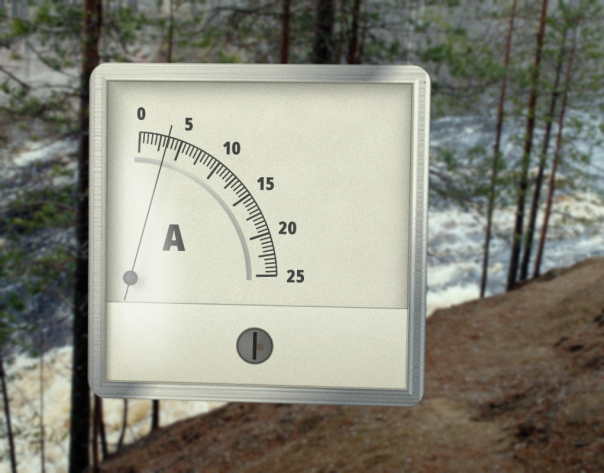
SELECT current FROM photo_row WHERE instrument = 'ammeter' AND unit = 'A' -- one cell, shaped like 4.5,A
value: 3.5,A
